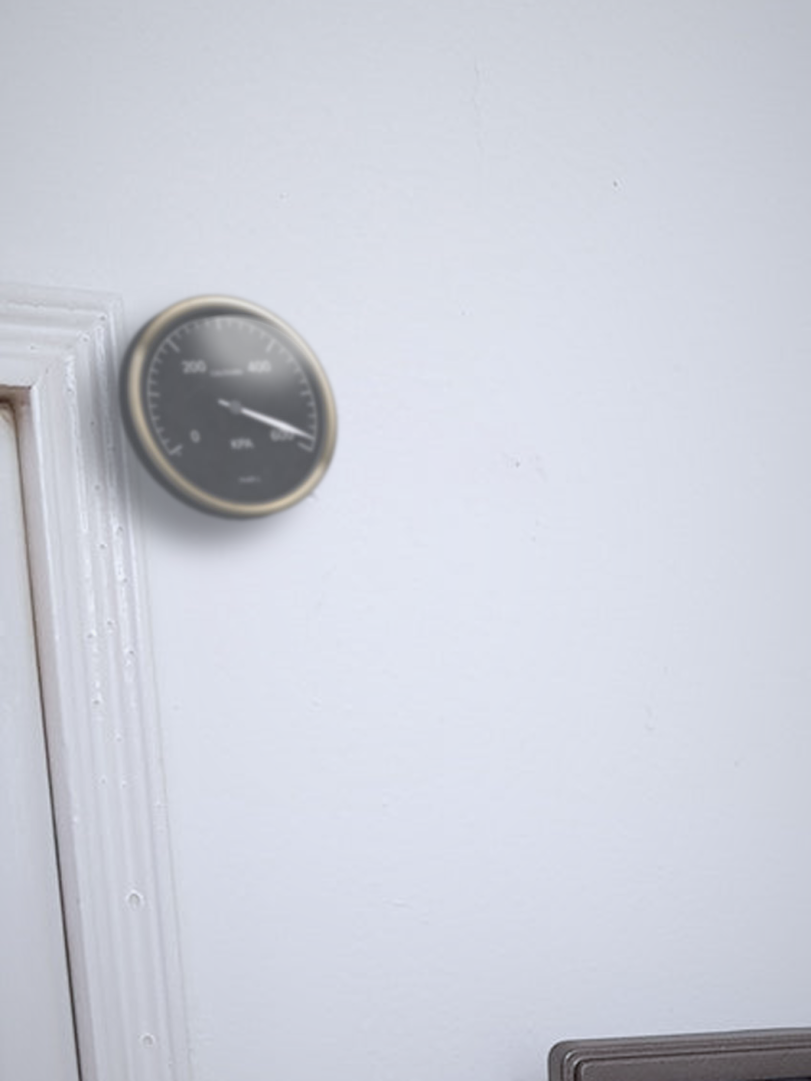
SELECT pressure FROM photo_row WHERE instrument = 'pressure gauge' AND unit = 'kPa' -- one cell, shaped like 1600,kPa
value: 580,kPa
